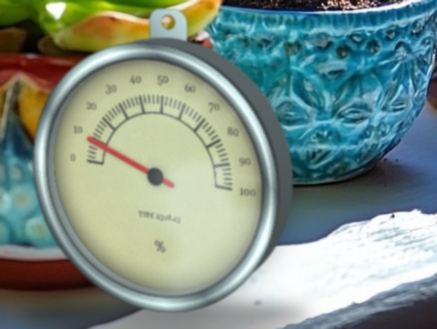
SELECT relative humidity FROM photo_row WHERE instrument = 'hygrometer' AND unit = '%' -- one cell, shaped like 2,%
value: 10,%
